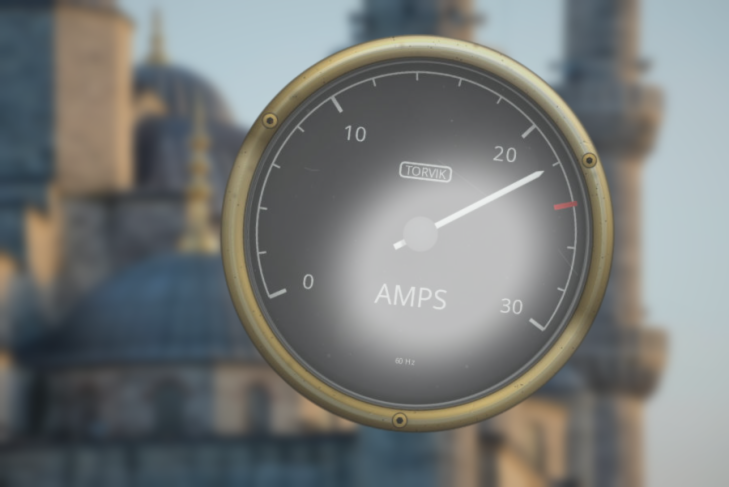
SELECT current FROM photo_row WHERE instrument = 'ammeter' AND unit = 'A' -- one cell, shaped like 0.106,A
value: 22,A
